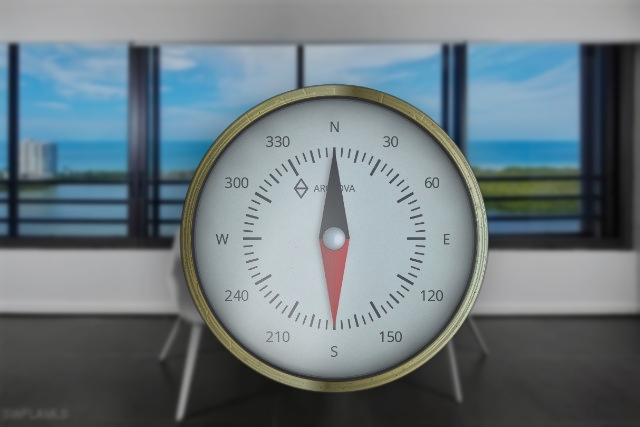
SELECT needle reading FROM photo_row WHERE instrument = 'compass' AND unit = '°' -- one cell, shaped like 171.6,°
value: 180,°
